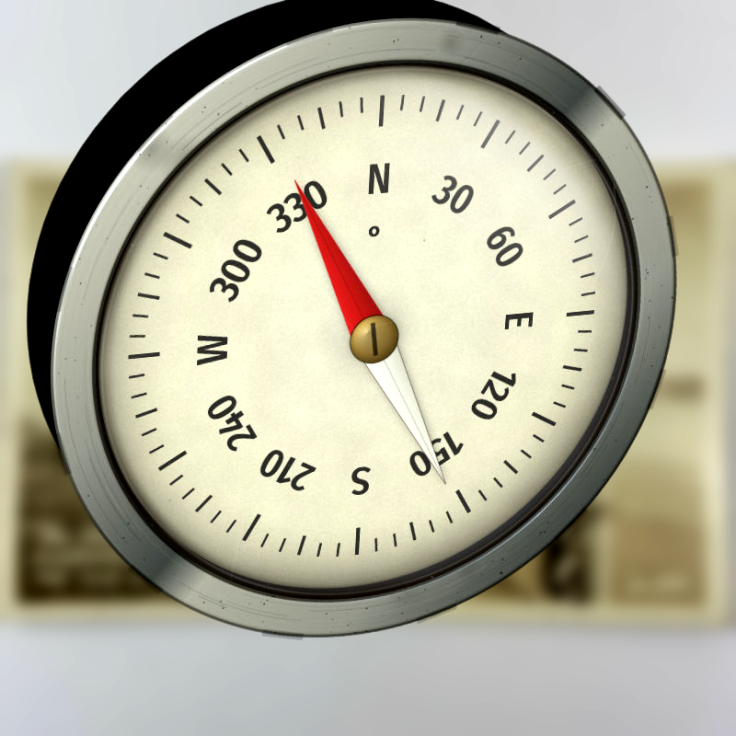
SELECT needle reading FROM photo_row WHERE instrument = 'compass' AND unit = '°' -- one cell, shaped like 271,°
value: 332.5,°
